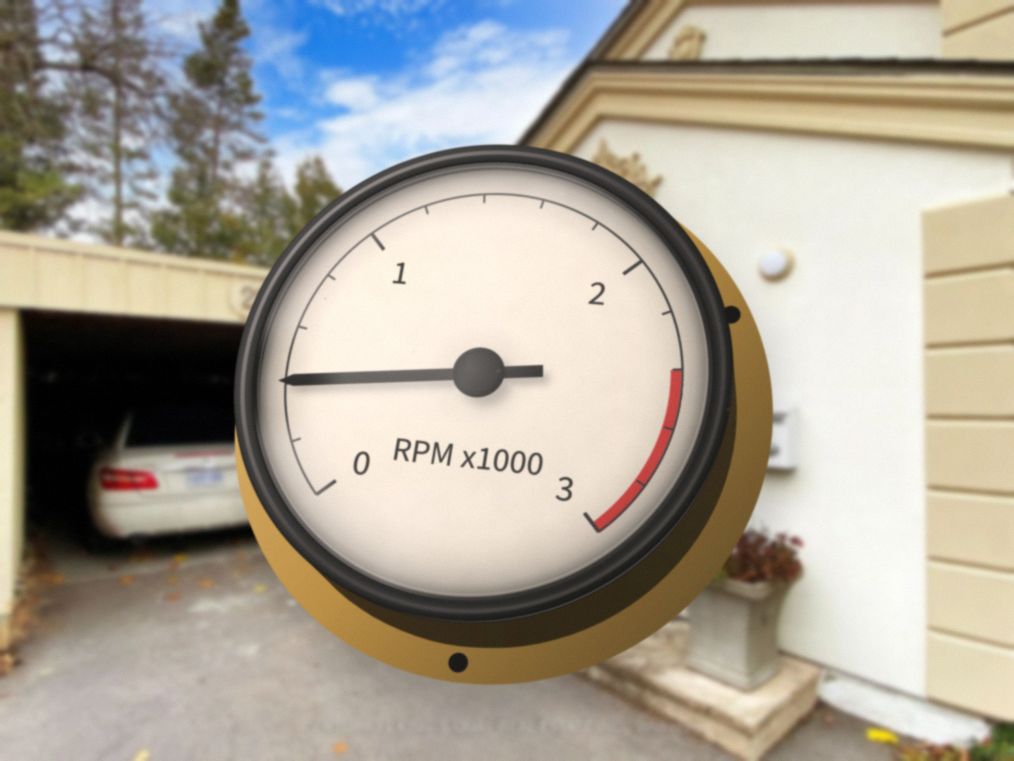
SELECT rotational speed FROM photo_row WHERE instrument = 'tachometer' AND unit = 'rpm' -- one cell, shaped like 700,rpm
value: 400,rpm
